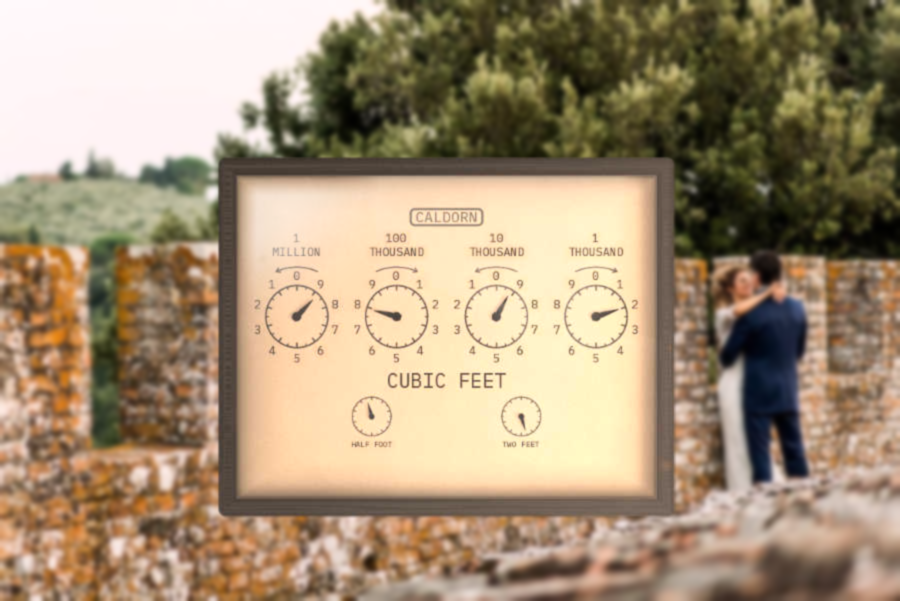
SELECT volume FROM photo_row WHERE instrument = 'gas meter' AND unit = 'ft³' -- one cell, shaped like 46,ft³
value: 879200,ft³
